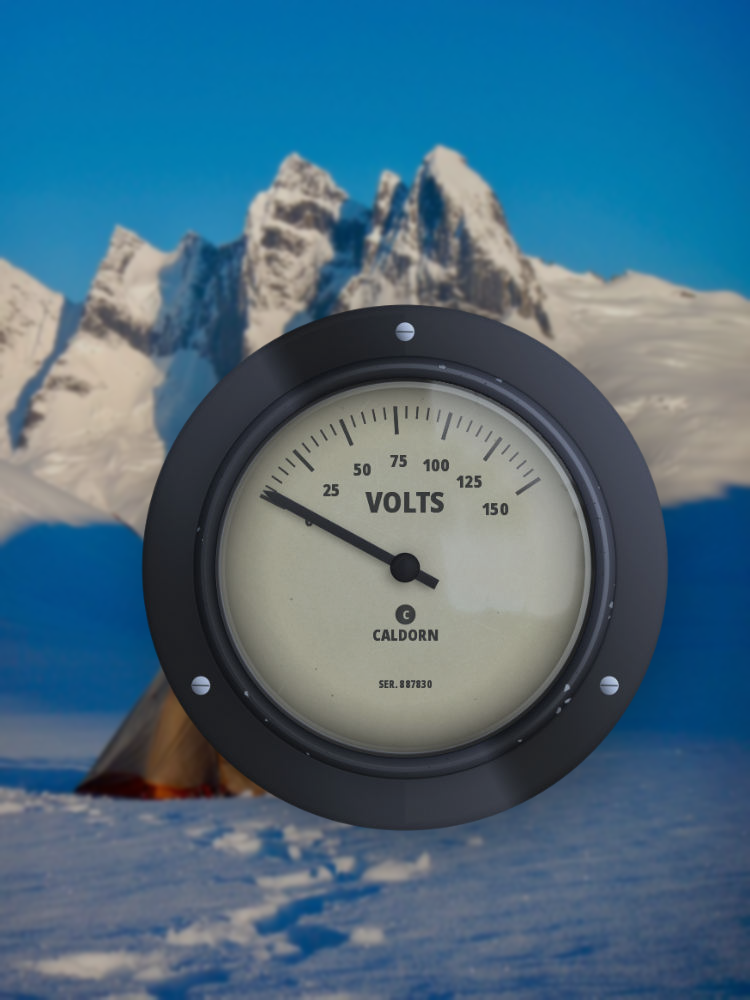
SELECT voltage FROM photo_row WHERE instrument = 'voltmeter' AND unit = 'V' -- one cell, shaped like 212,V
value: 2.5,V
